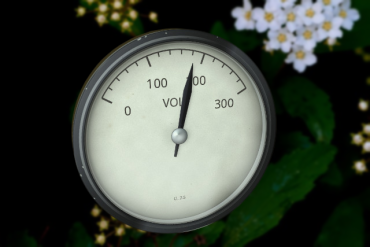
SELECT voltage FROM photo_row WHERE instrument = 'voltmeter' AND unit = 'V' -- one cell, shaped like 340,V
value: 180,V
